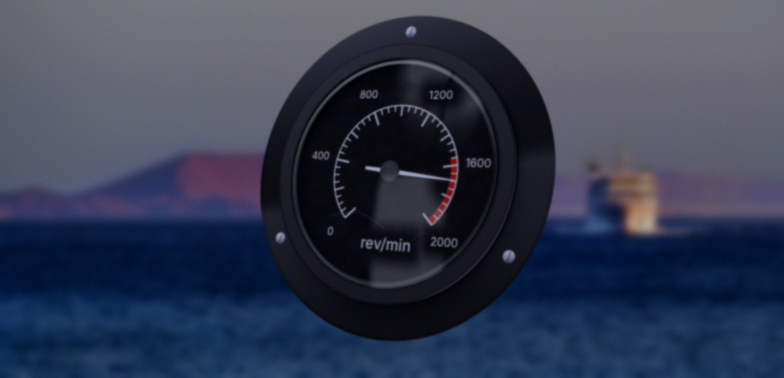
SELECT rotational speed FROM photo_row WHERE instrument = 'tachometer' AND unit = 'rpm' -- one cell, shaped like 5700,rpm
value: 1700,rpm
